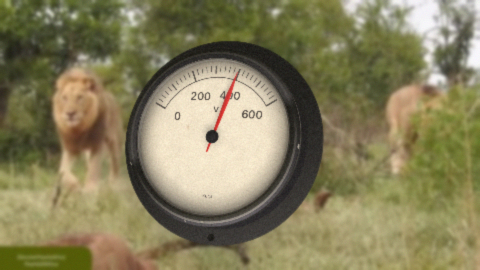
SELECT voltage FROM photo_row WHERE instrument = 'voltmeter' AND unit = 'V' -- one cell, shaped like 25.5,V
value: 400,V
